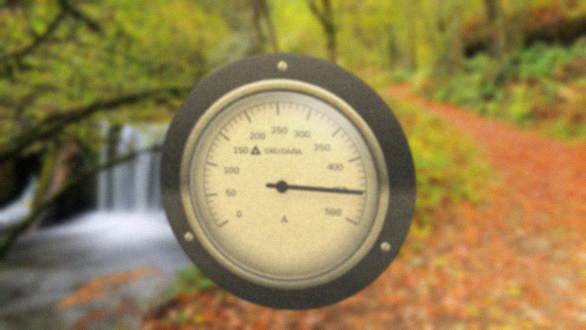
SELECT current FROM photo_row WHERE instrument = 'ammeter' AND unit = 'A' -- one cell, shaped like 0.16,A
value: 450,A
